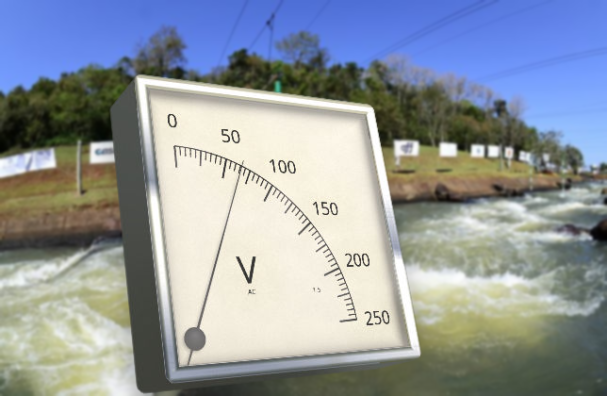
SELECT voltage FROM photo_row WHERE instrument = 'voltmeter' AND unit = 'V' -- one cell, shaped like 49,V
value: 65,V
